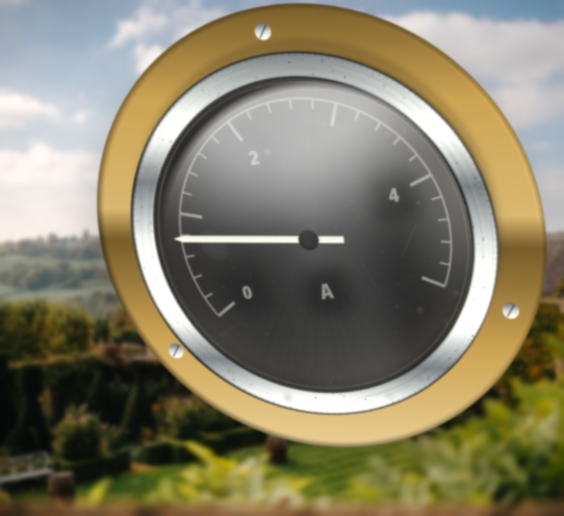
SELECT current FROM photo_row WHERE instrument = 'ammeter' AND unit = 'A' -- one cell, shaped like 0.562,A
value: 0.8,A
